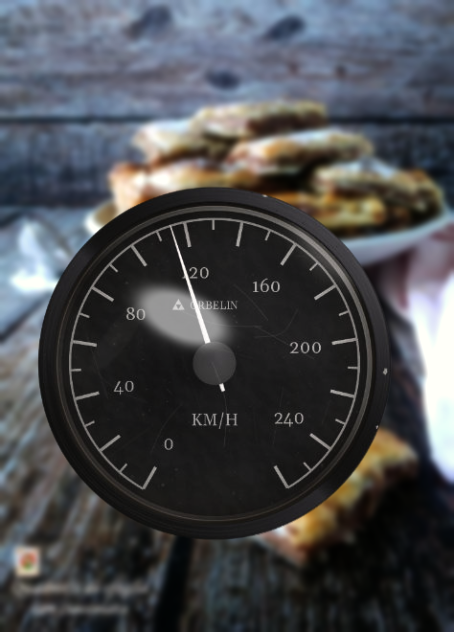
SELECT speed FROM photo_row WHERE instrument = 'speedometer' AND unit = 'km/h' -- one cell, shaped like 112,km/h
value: 115,km/h
